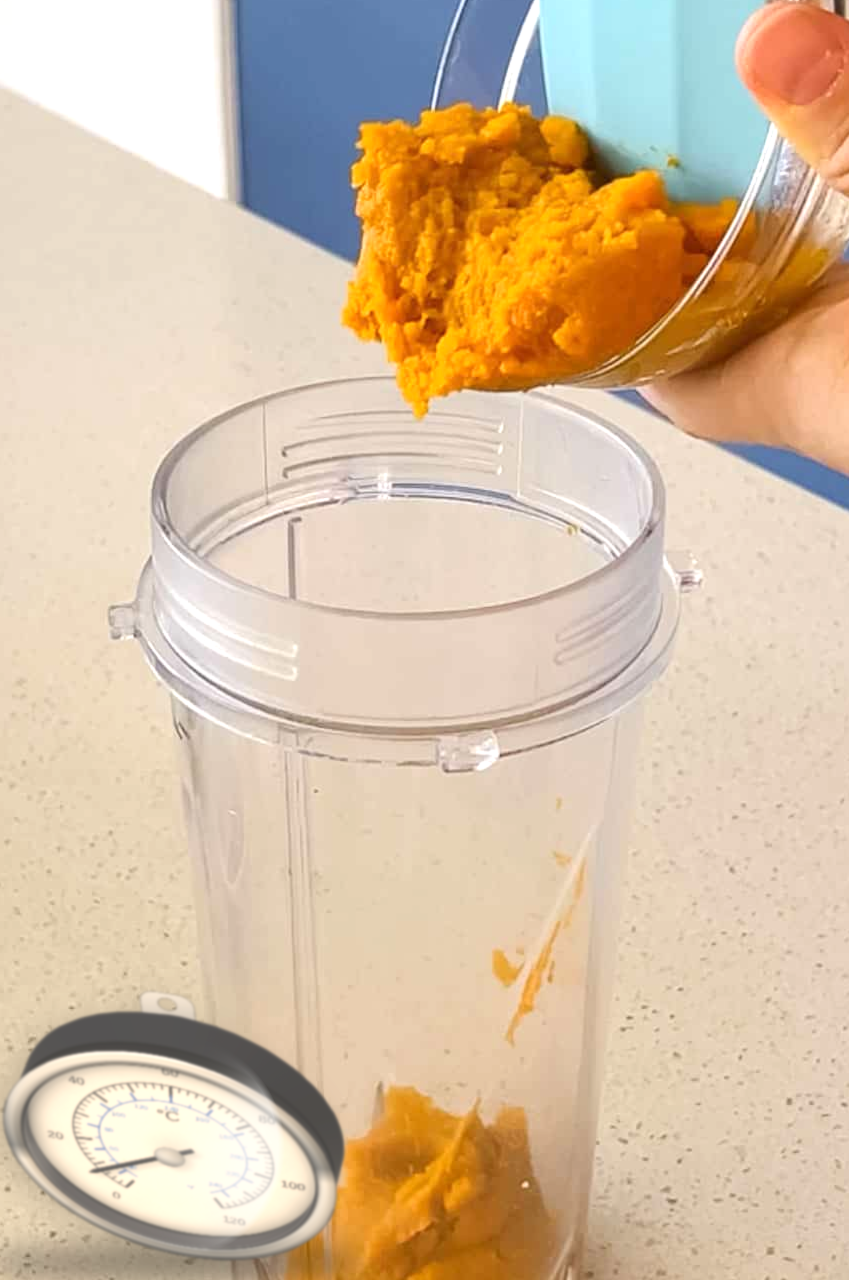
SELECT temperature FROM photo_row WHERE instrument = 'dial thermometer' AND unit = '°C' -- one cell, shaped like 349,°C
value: 10,°C
